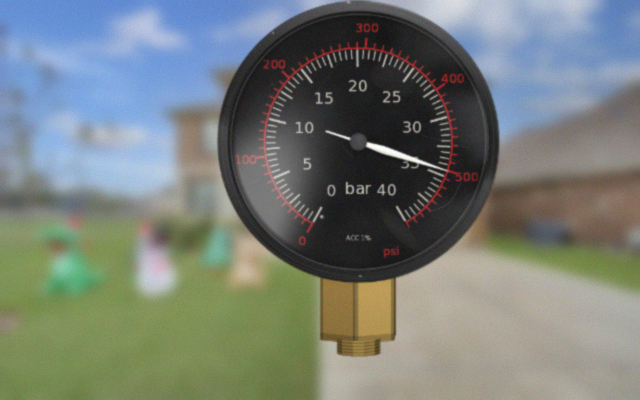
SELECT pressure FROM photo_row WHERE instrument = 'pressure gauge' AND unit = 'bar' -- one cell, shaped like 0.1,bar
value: 34.5,bar
